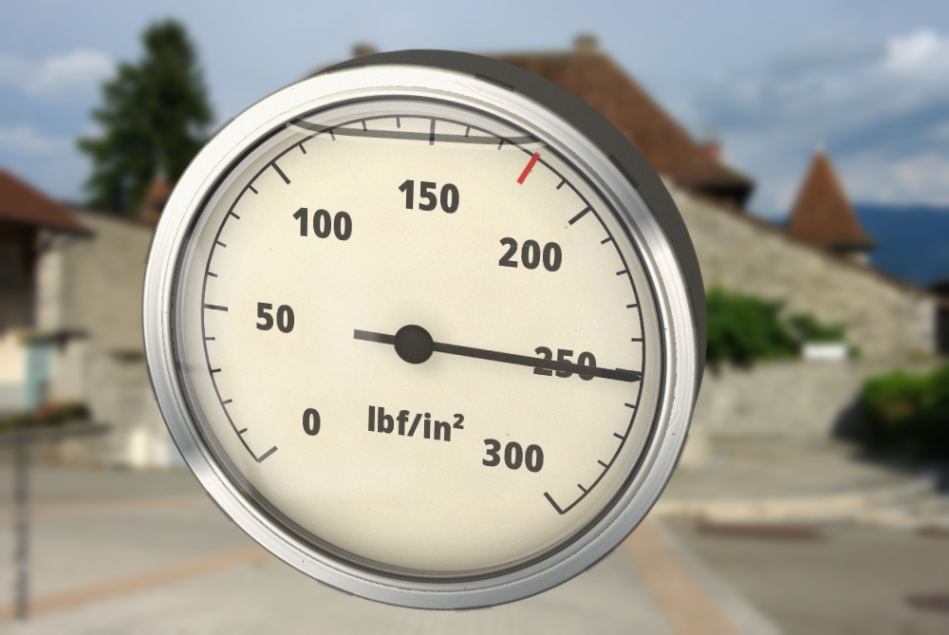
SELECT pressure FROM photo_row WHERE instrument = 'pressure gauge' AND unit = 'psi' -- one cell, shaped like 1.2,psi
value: 250,psi
